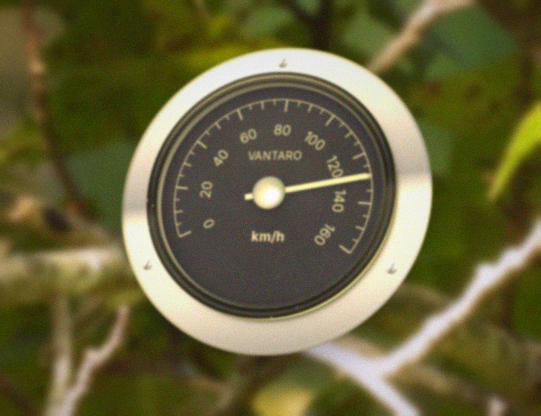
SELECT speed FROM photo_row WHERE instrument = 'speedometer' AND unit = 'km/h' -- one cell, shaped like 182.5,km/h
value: 130,km/h
